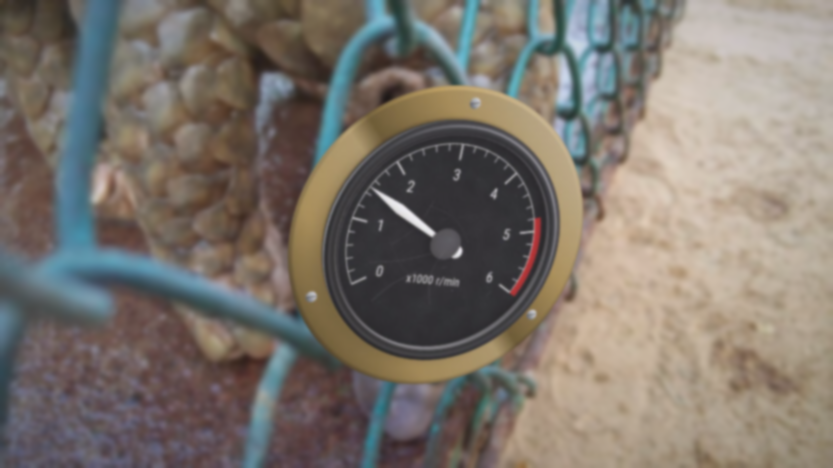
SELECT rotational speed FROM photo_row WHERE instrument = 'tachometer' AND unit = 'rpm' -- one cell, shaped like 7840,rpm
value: 1500,rpm
